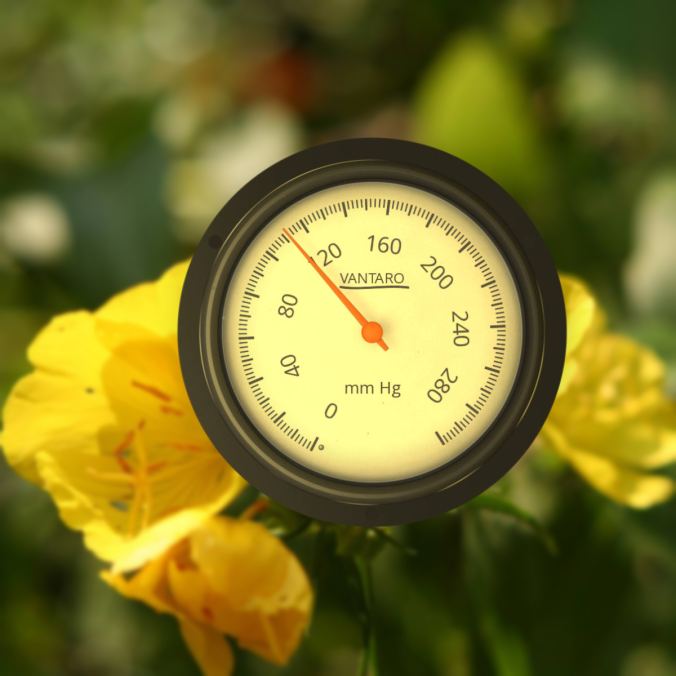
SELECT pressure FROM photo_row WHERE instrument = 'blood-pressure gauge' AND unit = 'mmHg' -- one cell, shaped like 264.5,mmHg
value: 112,mmHg
